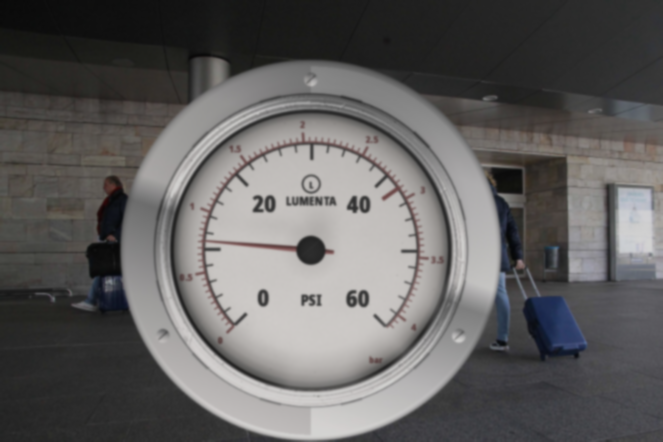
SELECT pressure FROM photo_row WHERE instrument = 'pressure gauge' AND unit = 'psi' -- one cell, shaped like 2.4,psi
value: 11,psi
